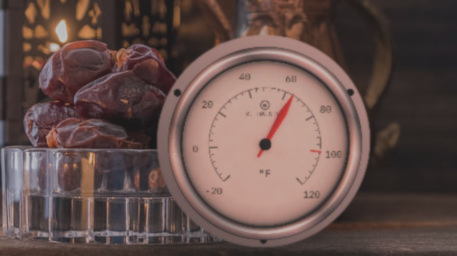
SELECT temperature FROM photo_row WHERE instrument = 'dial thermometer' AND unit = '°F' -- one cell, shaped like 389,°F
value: 64,°F
